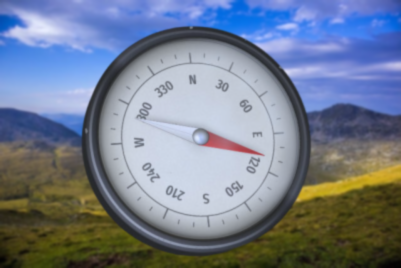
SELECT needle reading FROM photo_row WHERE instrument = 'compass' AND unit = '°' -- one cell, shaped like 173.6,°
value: 110,°
